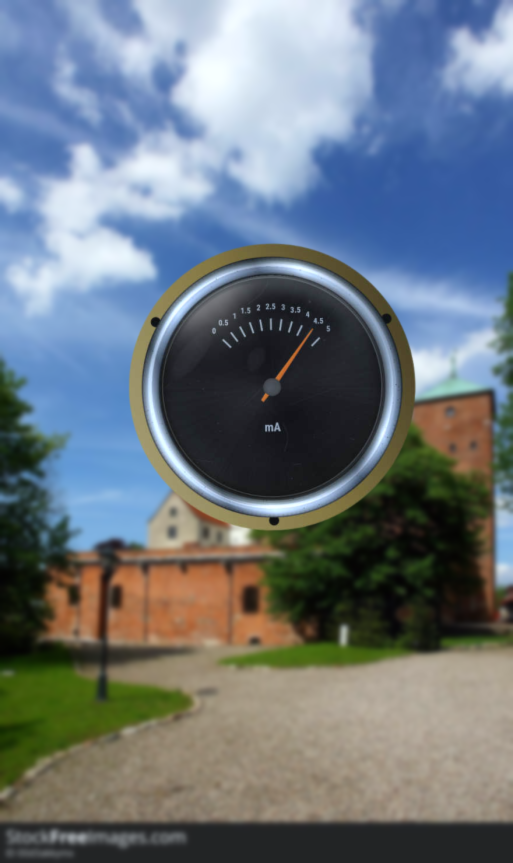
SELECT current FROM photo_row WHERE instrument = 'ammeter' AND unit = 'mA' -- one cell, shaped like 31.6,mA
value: 4.5,mA
